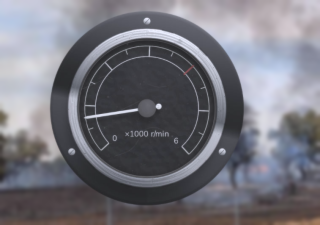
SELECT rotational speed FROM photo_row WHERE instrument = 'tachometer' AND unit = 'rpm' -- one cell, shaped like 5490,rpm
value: 750,rpm
